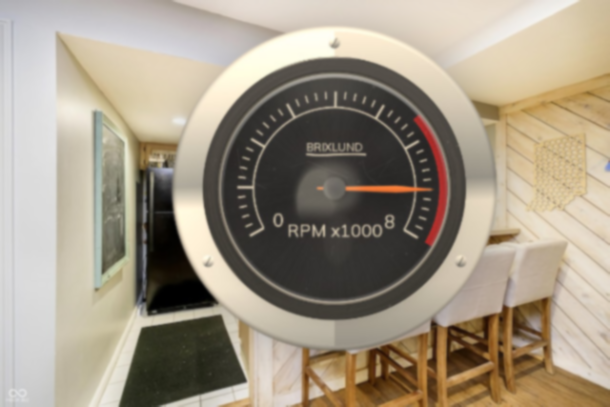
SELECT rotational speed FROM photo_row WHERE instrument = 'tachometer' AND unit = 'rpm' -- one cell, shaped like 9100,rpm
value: 7000,rpm
